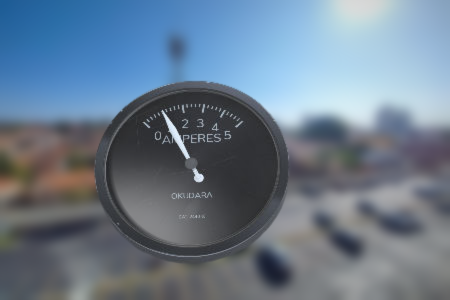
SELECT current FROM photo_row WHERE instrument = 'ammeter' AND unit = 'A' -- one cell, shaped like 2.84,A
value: 1,A
